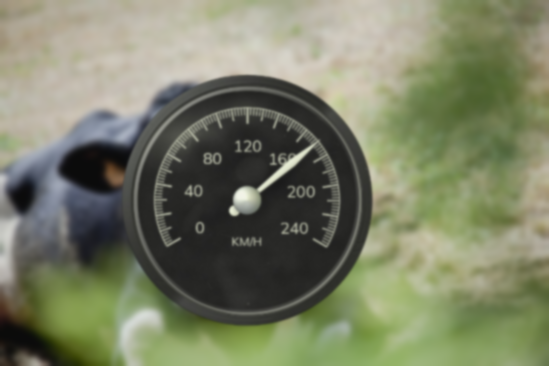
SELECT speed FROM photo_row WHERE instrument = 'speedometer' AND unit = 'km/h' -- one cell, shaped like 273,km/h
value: 170,km/h
